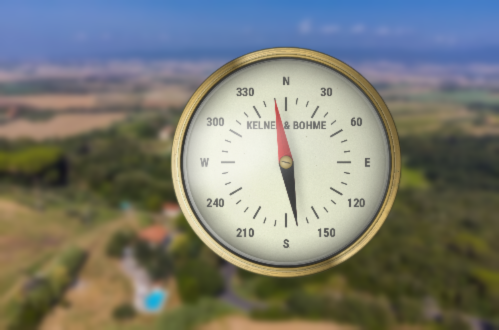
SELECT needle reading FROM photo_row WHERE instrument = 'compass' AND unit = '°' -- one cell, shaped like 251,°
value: 350,°
